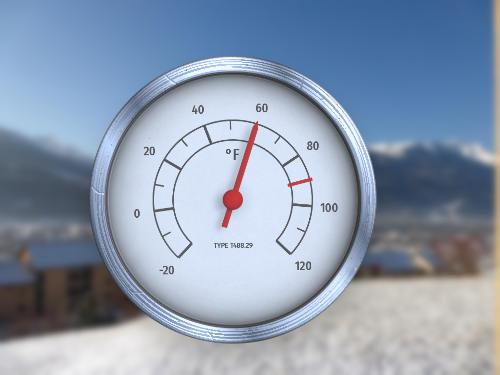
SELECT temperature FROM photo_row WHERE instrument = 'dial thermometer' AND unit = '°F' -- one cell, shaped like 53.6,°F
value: 60,°F
